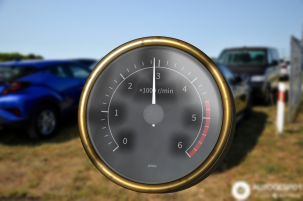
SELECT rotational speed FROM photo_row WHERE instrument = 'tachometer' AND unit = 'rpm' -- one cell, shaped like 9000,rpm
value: 2900,rpm
